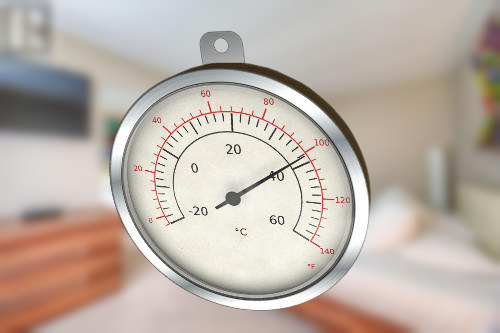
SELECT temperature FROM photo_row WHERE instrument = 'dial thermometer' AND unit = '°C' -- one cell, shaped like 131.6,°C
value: 38,°C
